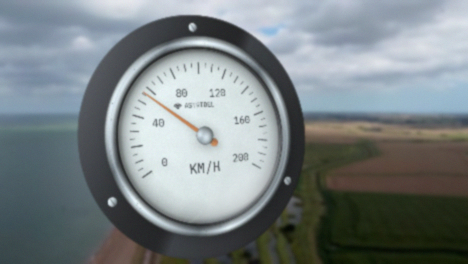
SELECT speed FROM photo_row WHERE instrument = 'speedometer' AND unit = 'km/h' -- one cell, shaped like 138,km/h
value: 55,km/h
